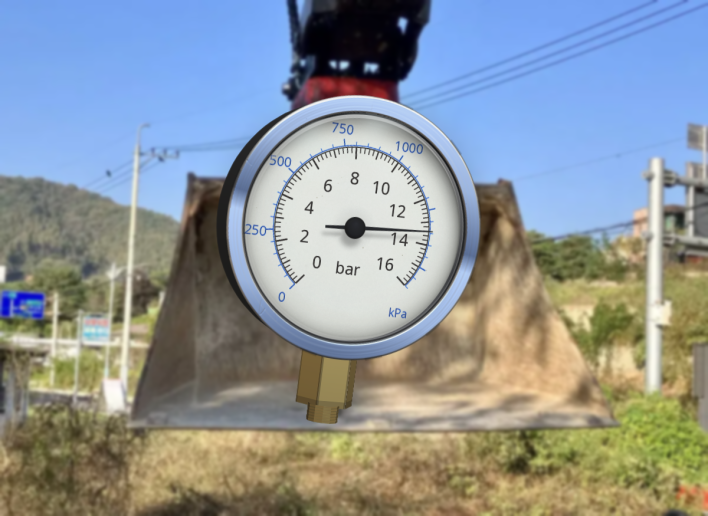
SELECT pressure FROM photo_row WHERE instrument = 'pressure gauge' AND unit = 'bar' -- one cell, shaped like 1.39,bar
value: 13.4,bar
